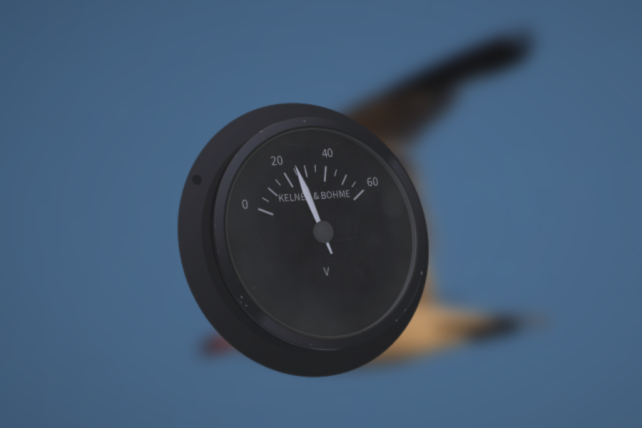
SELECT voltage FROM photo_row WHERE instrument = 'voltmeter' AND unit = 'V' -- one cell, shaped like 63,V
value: 25,V
